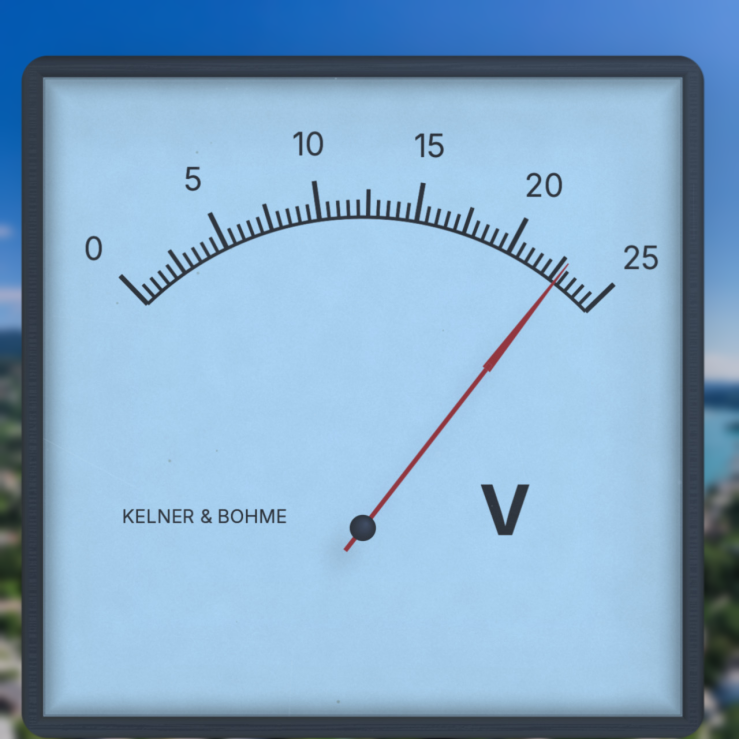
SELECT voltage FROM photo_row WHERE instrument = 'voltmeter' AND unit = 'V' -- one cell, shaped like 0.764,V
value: 22.75,V
